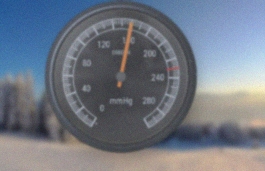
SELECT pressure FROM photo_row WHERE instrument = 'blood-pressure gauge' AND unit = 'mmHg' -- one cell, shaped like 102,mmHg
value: 160,mmHg
